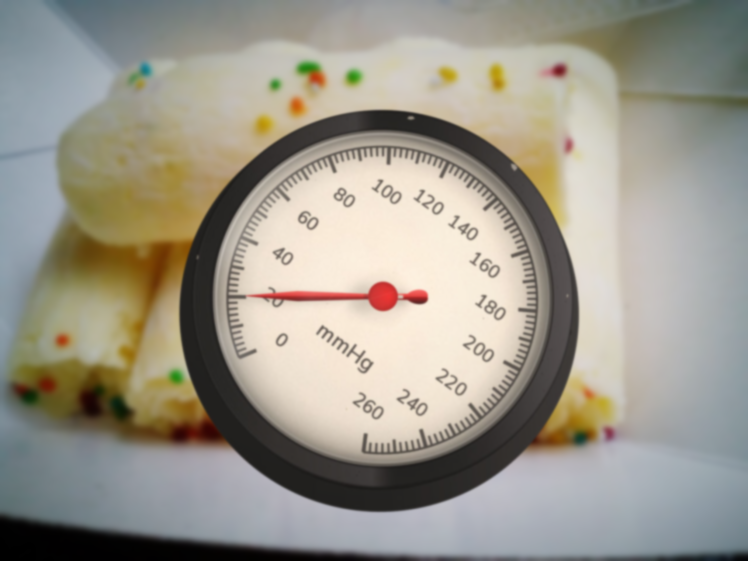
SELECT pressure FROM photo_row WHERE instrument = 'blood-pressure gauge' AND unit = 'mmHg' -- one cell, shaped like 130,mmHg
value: 20,mmHg
